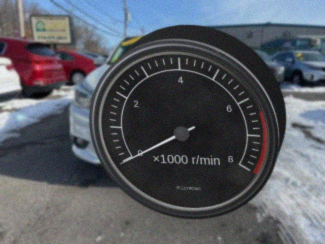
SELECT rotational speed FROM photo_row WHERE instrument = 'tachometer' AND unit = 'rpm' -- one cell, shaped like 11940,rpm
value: 0,rpm
